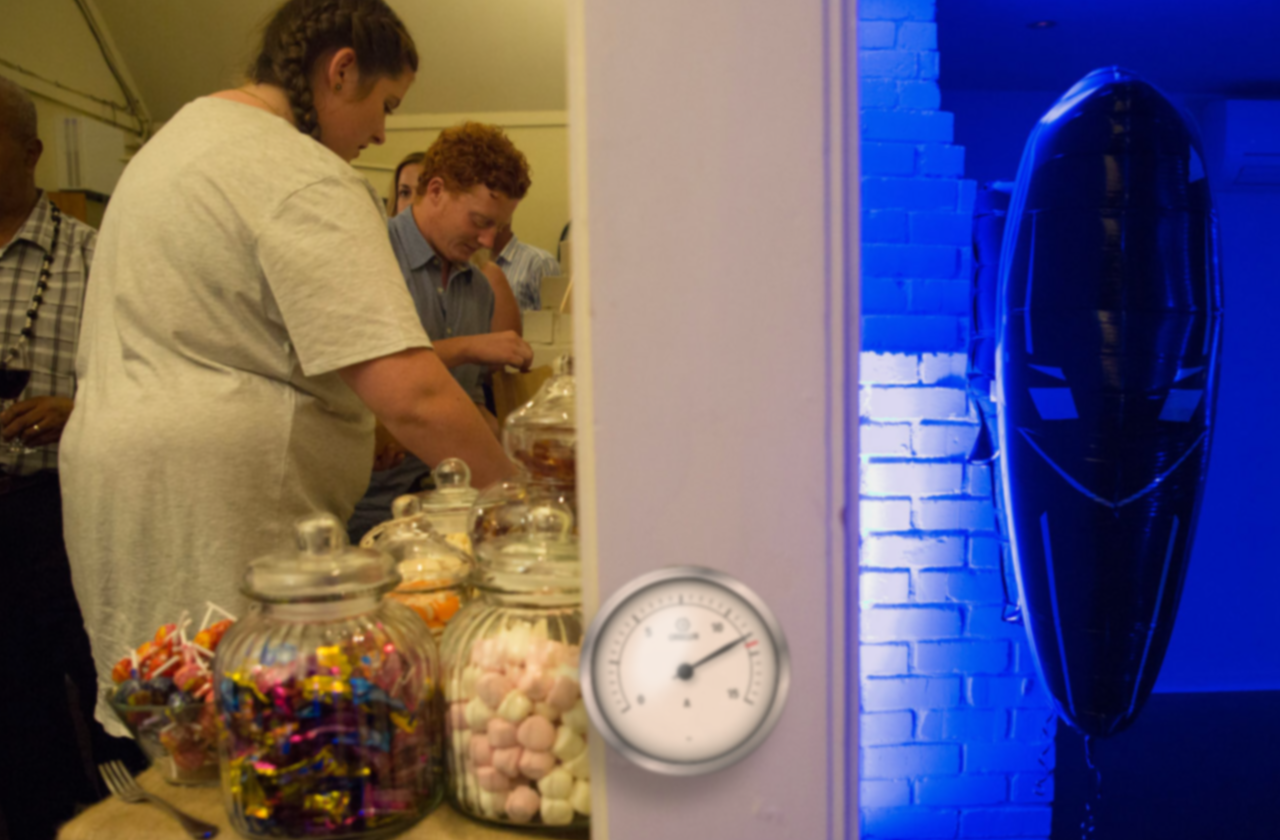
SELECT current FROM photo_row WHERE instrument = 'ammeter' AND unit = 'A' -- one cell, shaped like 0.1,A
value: 11.5,A
